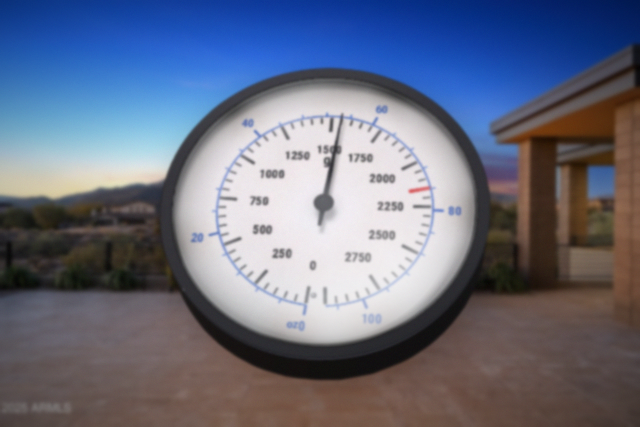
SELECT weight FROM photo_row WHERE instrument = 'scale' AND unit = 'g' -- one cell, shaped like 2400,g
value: 1550,g
